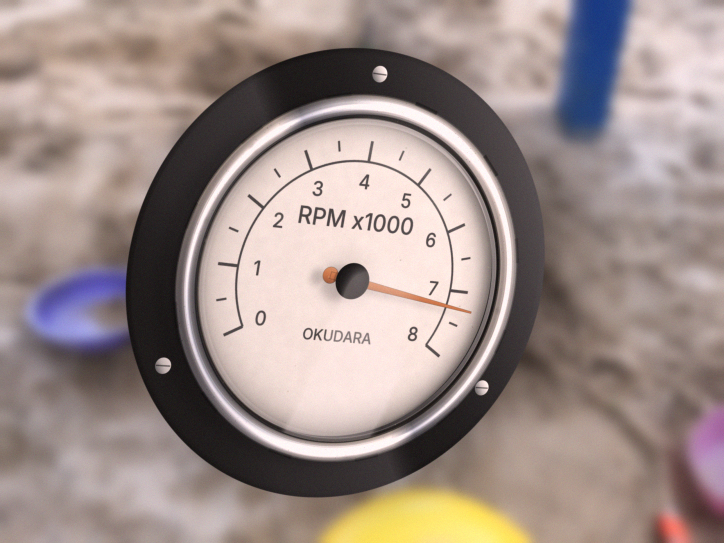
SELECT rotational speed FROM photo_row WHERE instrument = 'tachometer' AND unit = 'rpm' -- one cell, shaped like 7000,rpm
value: 7250,rpm
